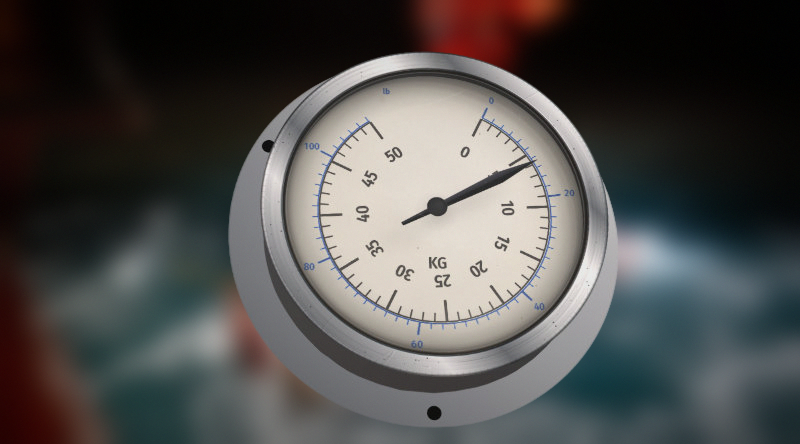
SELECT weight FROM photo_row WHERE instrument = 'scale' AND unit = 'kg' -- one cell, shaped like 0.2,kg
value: 6,kg
